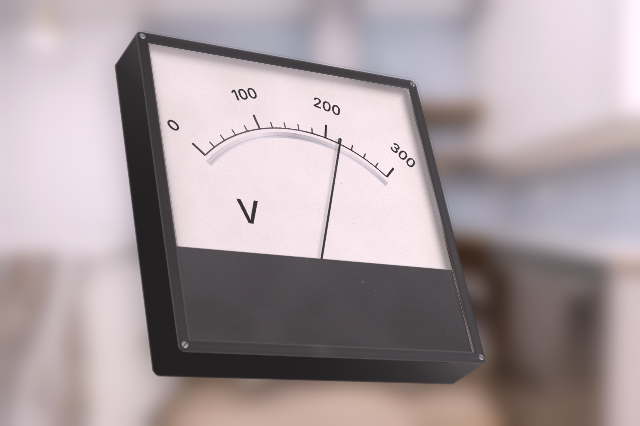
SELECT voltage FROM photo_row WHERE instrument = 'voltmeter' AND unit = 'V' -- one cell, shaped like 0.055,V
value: 220,V
